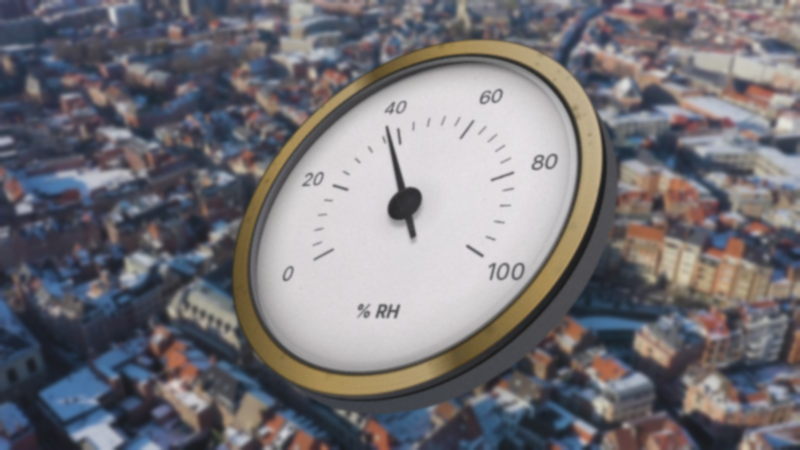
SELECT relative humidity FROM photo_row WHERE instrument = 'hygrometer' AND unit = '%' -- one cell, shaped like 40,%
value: 38,%
